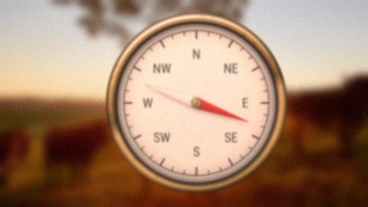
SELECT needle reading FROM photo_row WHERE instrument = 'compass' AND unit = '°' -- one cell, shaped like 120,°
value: 110,°
